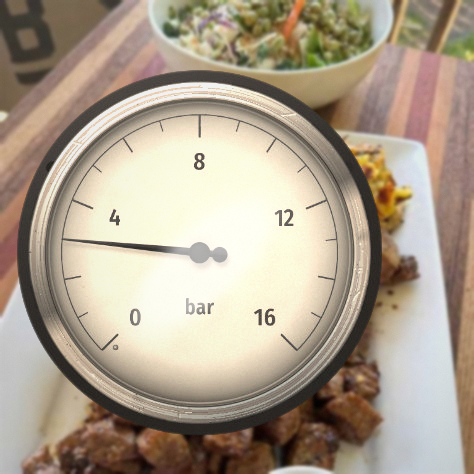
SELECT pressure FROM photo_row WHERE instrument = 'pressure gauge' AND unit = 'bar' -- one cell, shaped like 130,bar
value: 3,bar
